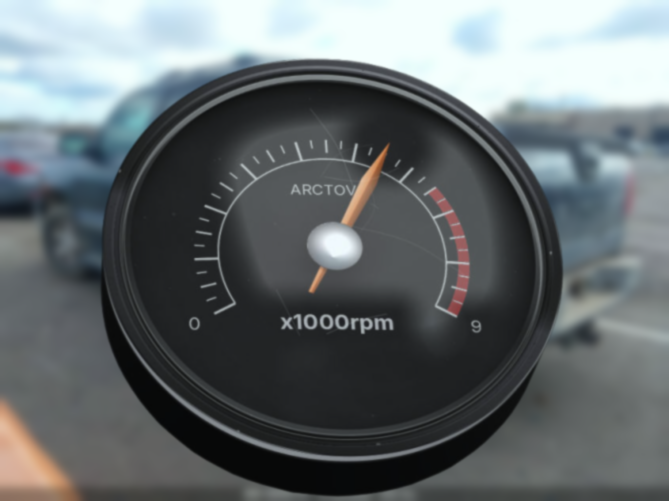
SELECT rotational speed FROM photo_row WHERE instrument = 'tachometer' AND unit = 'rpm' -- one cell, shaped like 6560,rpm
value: 5500,rpm
